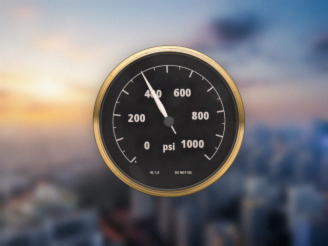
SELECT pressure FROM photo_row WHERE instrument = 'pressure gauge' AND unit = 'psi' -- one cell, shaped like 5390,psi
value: 400,psi
